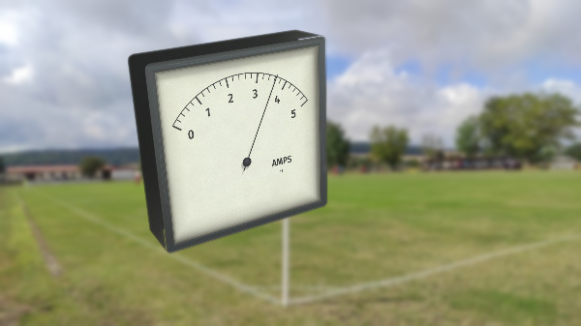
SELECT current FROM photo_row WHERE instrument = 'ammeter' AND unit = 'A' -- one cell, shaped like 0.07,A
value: 3.6,A
